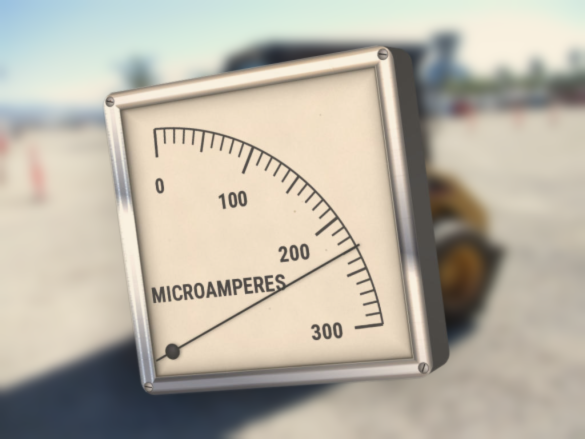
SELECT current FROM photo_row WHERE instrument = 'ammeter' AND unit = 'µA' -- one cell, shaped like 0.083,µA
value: 230,µA
